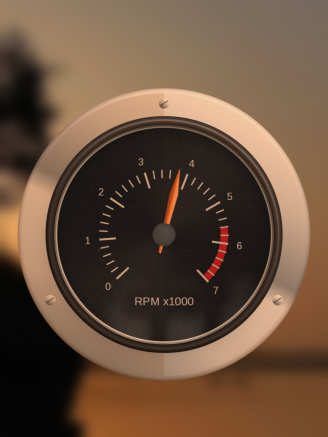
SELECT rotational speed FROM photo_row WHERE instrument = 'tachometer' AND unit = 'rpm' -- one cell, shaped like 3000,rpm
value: 3800,rpm
